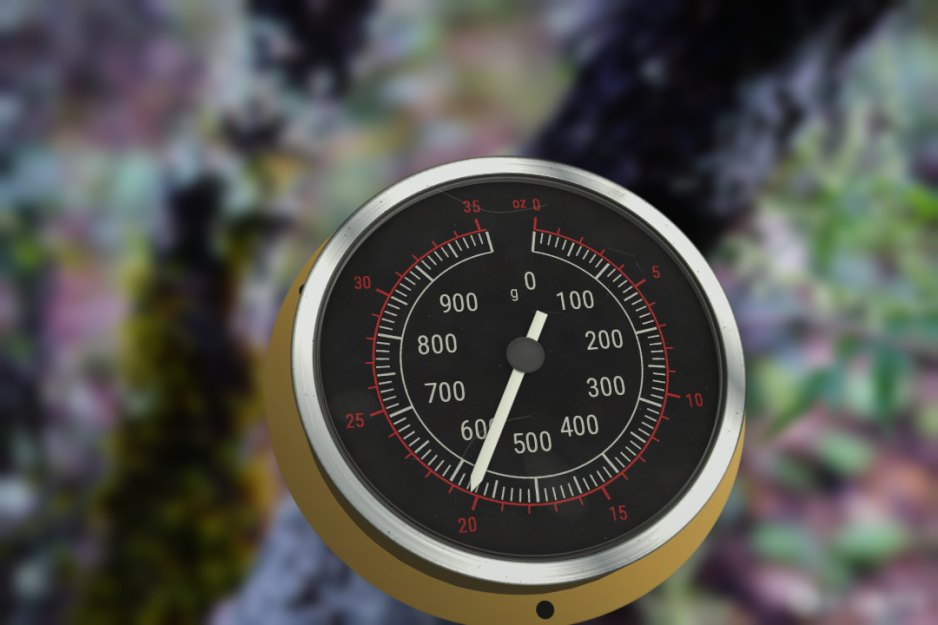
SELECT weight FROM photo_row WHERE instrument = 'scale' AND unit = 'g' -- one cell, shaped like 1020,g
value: 575,g
